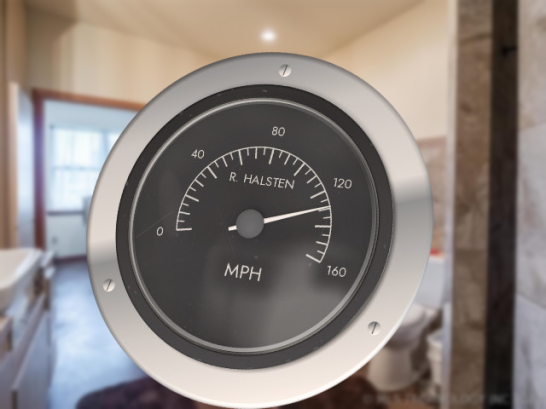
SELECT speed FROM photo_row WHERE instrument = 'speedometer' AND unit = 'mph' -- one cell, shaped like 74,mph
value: 130,mph
